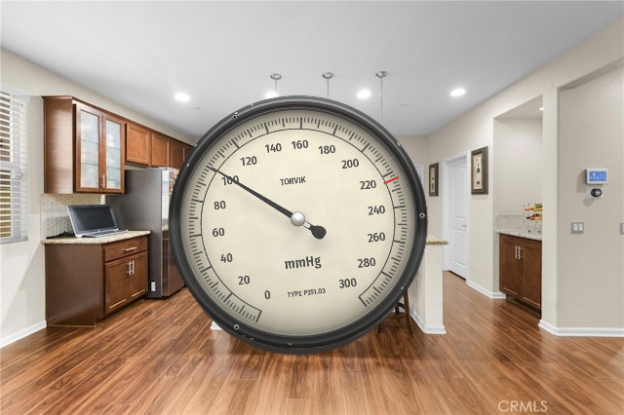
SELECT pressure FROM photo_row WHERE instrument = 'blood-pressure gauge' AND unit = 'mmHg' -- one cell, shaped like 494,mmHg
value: 100,mmHg
